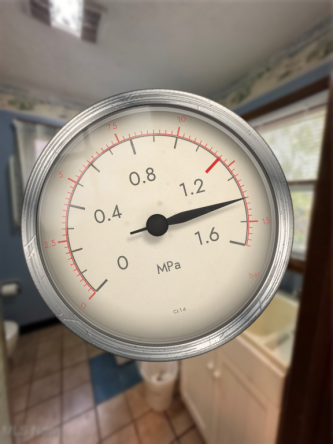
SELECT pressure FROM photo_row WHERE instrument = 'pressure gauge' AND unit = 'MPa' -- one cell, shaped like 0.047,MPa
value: 1.4,MPa
